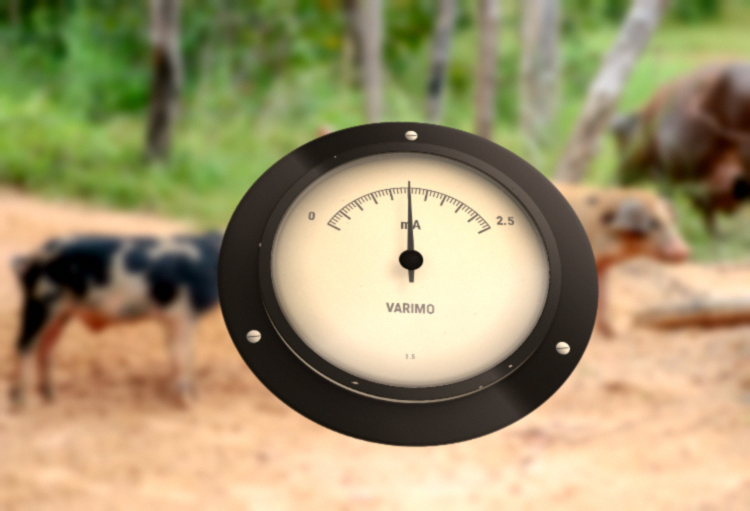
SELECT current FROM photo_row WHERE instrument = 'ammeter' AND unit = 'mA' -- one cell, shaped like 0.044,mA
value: 1.25,mA
